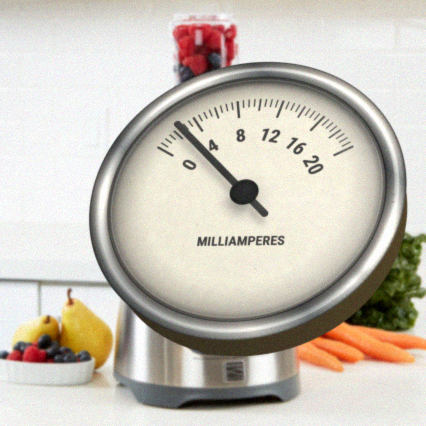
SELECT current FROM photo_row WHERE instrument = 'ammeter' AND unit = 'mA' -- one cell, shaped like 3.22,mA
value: 2.5,mA
